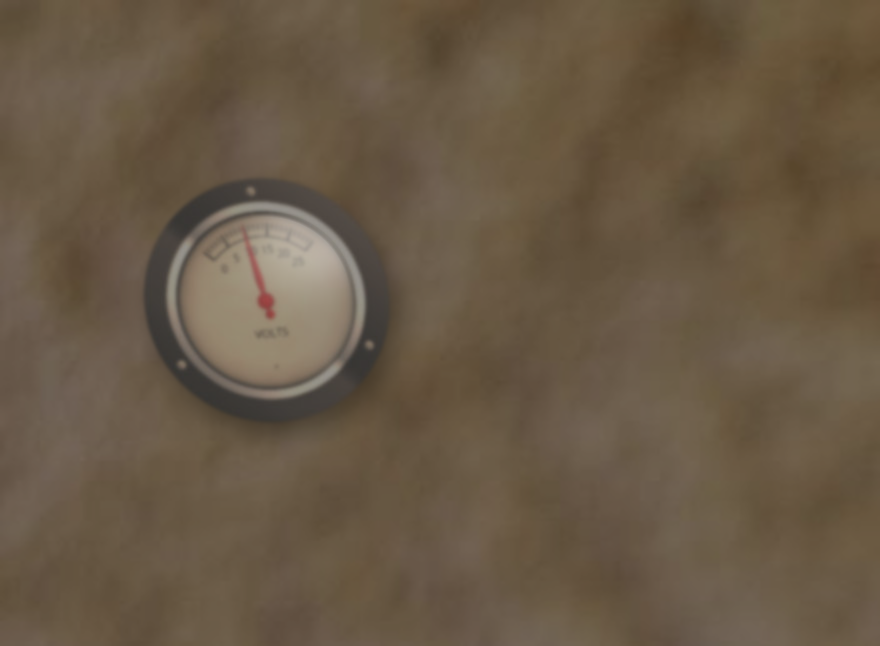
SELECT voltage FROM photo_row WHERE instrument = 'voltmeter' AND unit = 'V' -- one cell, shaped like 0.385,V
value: 10,V
